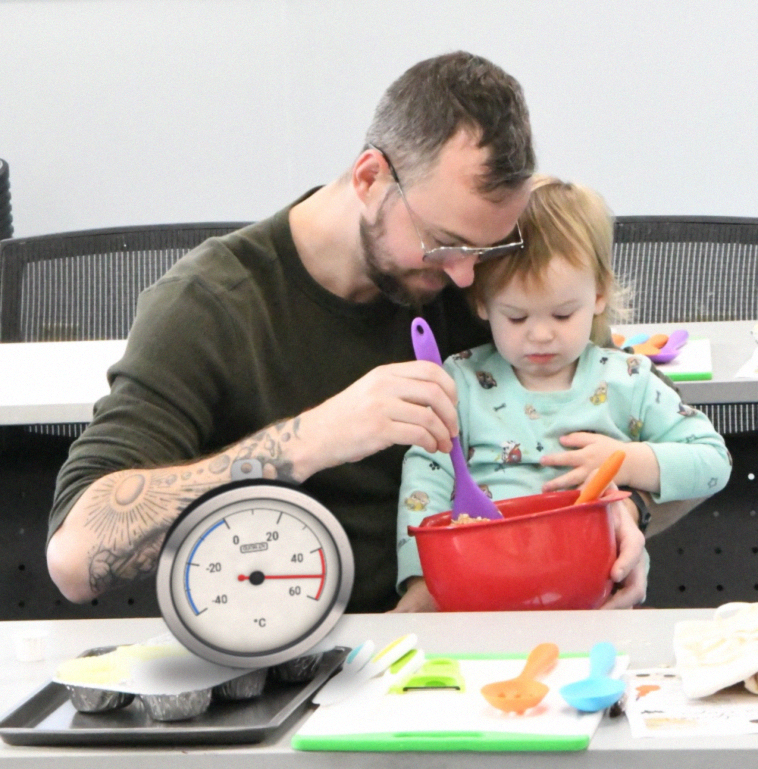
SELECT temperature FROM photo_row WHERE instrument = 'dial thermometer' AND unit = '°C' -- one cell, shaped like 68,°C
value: 50,°C
